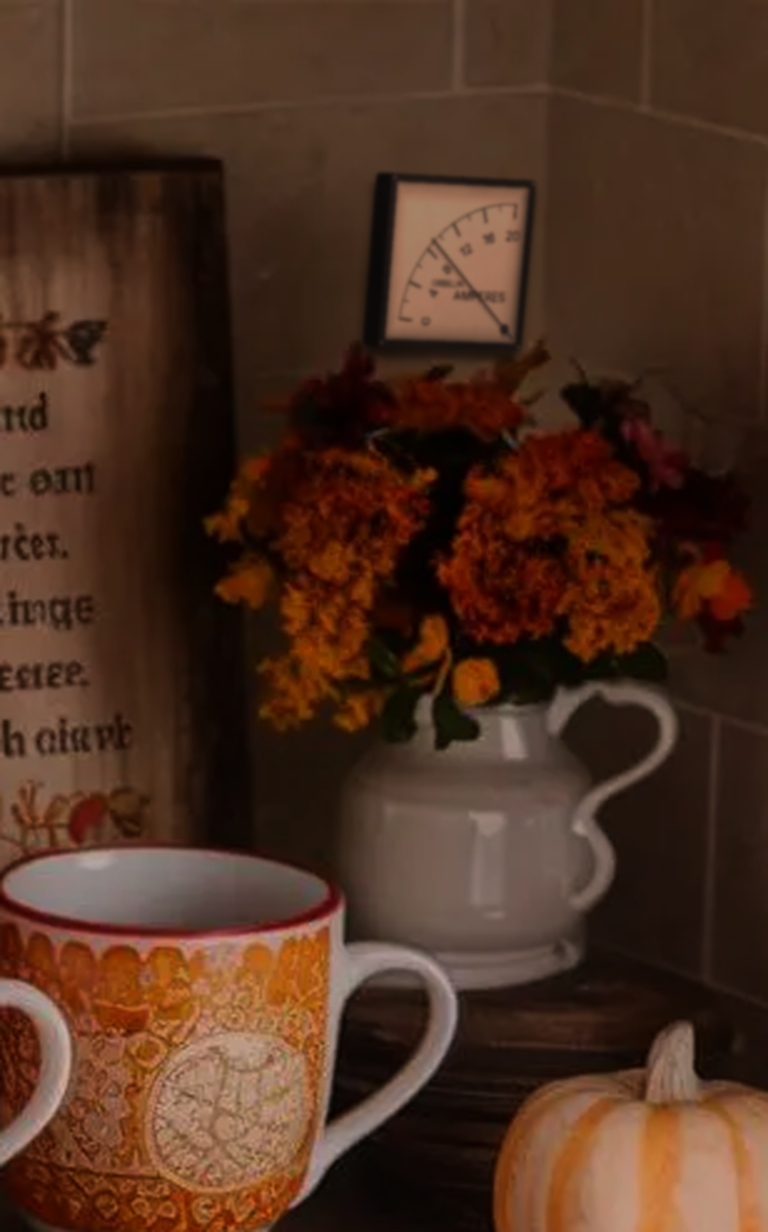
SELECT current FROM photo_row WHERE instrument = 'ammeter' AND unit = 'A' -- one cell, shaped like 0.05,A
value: 9,A
